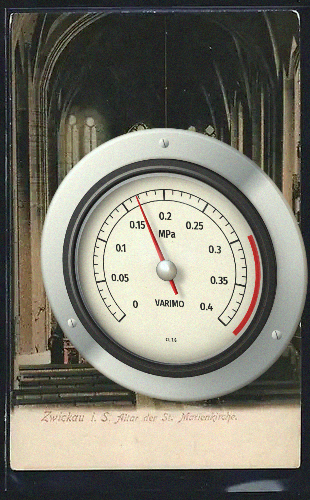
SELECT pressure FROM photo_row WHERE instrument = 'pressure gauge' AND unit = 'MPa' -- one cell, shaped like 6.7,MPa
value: 0.17,MPa
